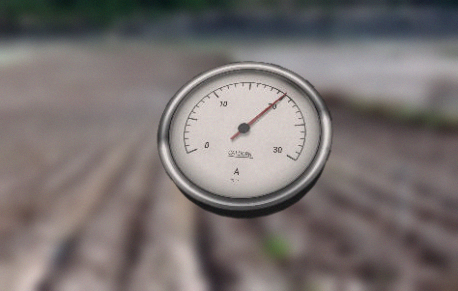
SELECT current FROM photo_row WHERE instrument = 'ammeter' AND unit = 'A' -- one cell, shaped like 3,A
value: 20,A
